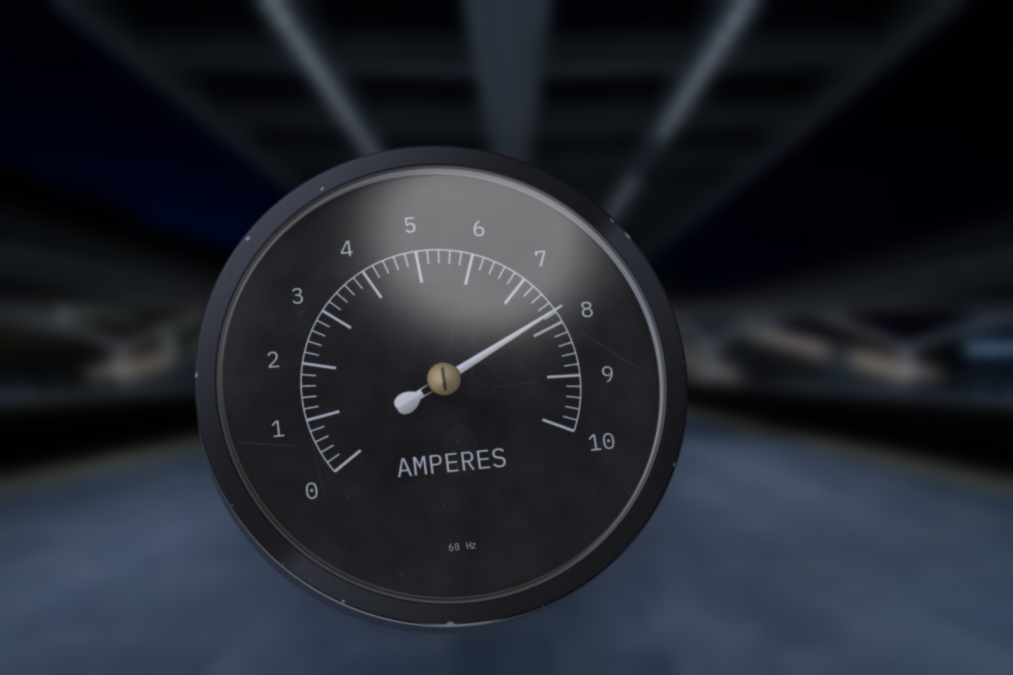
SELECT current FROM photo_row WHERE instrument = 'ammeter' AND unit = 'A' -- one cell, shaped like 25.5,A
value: 7.8,A
